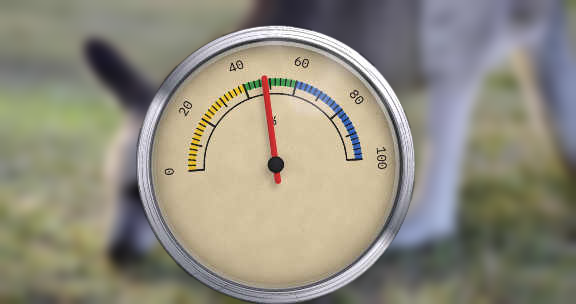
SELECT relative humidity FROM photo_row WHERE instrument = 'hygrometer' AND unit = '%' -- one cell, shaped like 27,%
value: 48,%
